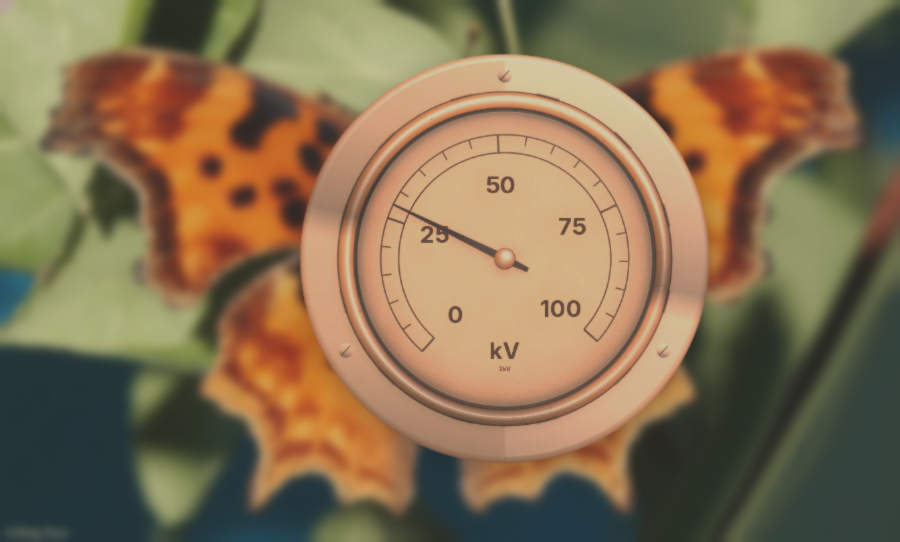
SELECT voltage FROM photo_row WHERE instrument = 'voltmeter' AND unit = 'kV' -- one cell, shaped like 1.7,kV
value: 27.5,kV
